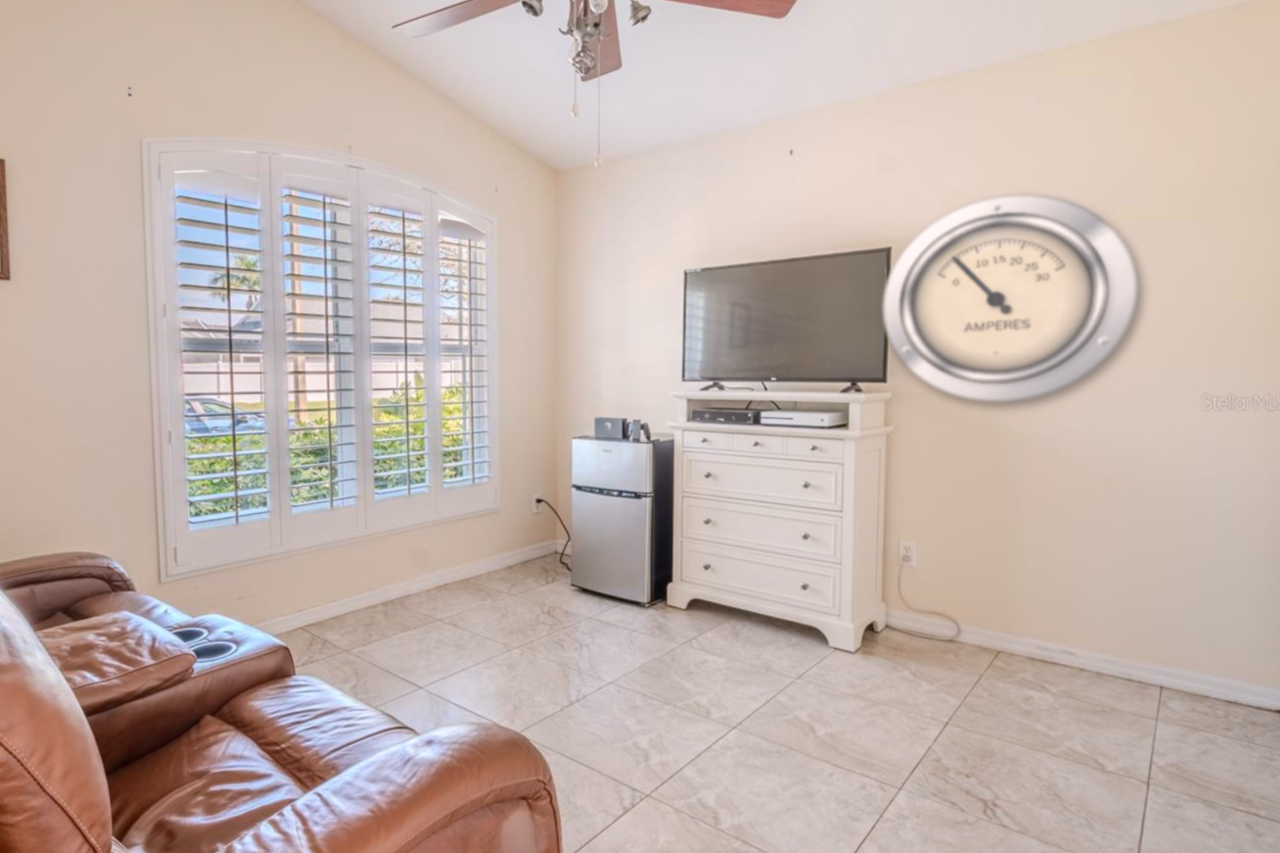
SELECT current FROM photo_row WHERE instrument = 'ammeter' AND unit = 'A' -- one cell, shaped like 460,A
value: 5,A
